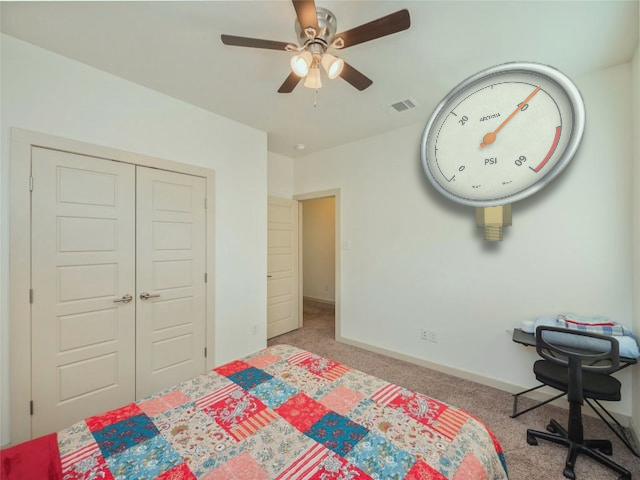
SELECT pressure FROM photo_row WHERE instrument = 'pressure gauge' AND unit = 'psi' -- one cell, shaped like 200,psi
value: 40,psi
